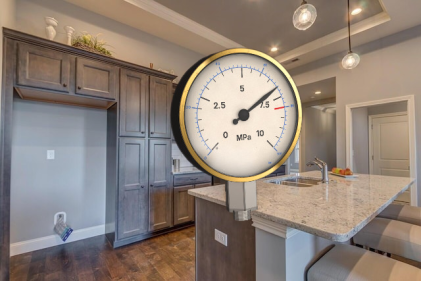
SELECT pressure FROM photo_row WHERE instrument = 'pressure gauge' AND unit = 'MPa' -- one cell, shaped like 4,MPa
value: 7,MPa
